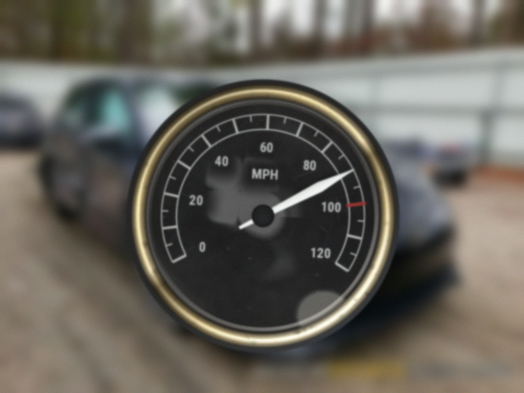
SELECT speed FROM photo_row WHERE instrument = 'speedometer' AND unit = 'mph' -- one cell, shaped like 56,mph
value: 90,mph
